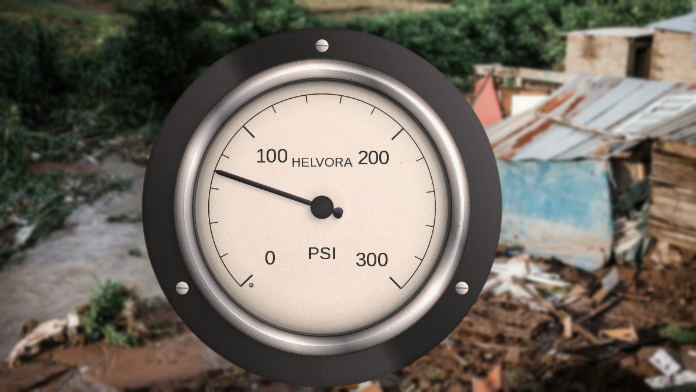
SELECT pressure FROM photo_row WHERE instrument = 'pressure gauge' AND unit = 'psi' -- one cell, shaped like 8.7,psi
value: 70,psi
